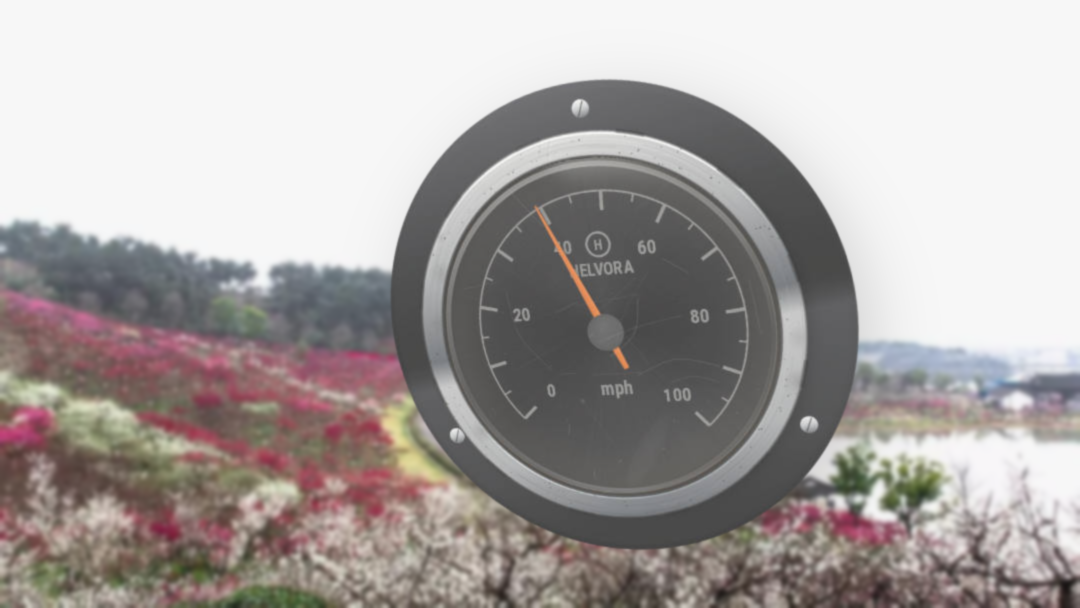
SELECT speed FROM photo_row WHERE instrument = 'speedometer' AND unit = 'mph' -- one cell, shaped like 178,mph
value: 40,mph
